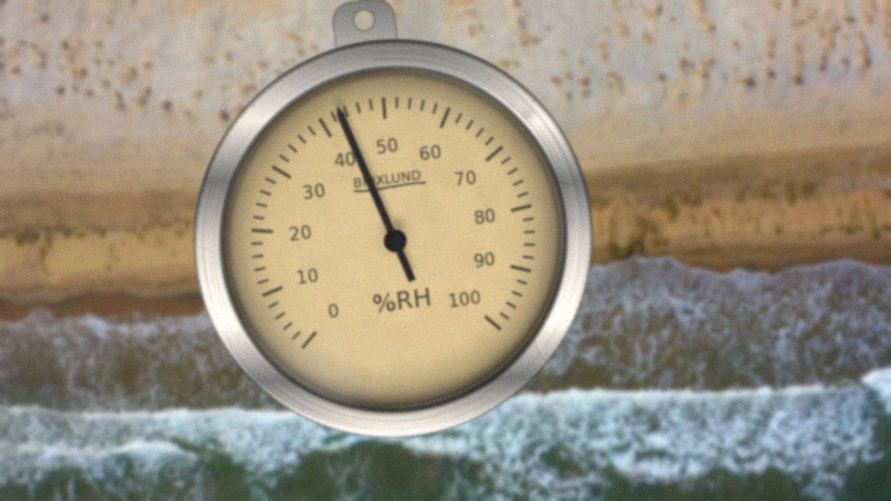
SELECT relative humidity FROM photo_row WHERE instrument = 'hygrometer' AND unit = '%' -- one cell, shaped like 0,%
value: 43,%
